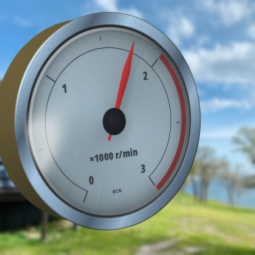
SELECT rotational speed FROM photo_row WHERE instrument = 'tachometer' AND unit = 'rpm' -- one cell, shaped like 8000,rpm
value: 1750,rpm
